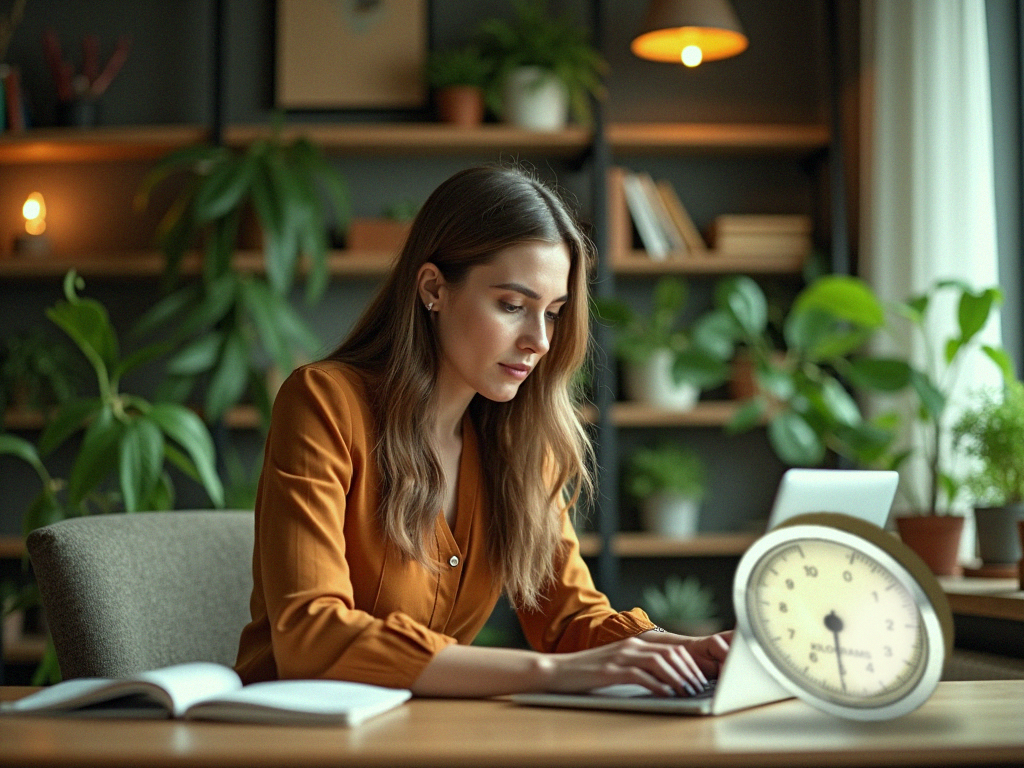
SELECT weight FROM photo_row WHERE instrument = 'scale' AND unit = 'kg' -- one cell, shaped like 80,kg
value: 5,kg
